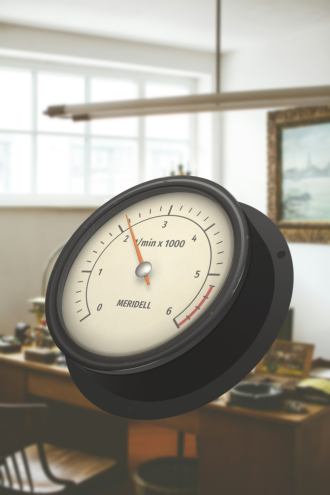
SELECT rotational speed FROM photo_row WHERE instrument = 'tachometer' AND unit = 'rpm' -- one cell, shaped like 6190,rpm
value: 2200,rpm
